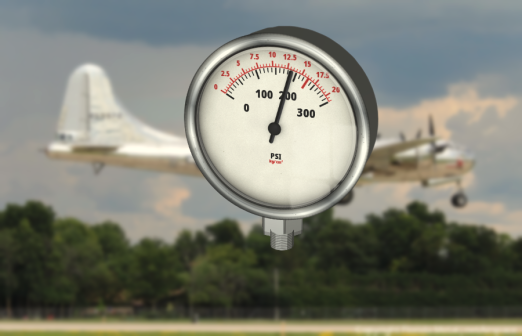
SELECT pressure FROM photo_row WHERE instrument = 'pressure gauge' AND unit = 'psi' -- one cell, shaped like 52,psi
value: 190,psi
